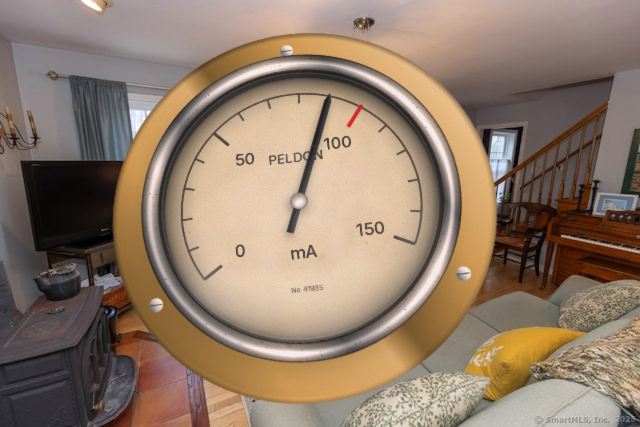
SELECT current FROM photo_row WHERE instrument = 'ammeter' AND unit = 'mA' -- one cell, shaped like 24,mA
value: 90,mA
